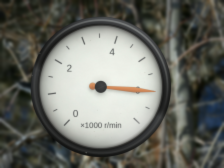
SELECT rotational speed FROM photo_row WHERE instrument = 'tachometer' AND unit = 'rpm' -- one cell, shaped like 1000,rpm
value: 6000,rpm
